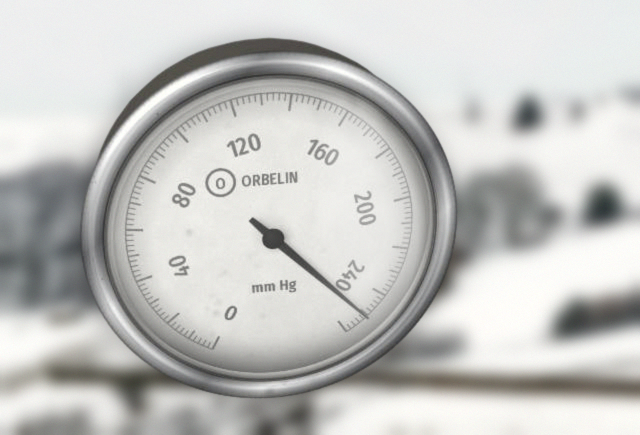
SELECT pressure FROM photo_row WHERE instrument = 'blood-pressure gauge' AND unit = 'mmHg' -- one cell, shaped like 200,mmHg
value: 250,mmHg
